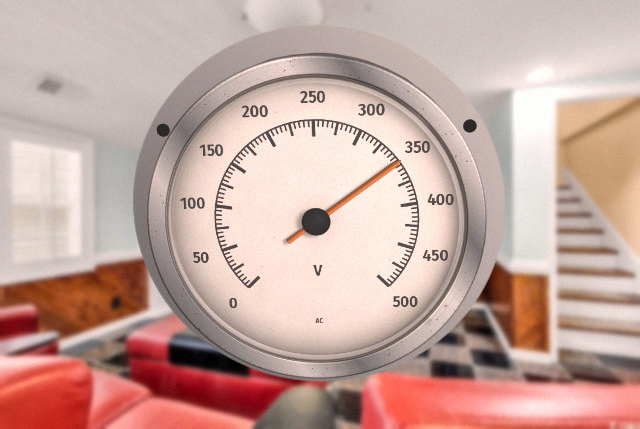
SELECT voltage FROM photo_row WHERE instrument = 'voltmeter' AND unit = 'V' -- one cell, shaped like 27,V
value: 350,V
